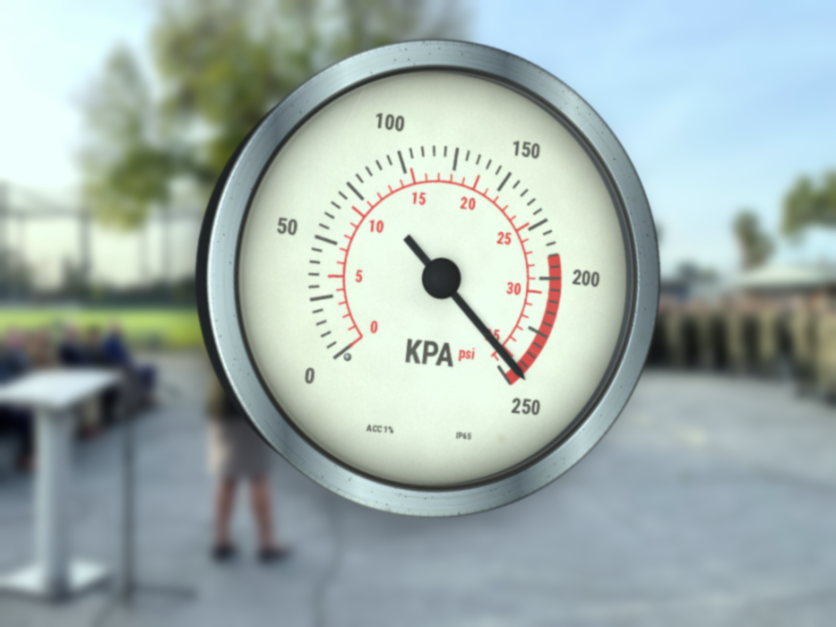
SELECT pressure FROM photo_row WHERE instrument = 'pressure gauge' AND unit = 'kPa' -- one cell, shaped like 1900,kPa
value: 245,kPa
